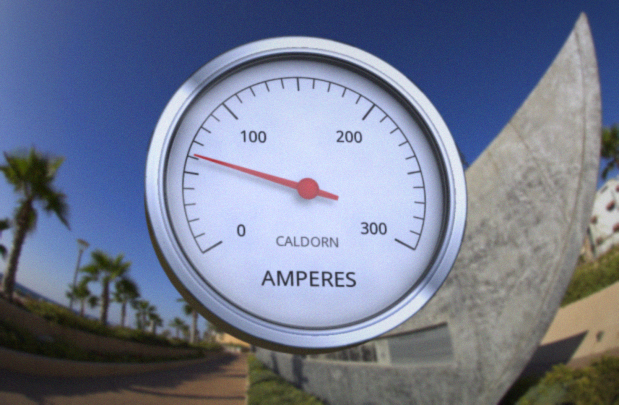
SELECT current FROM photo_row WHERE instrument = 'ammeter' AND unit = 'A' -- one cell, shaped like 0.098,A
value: 60,A
